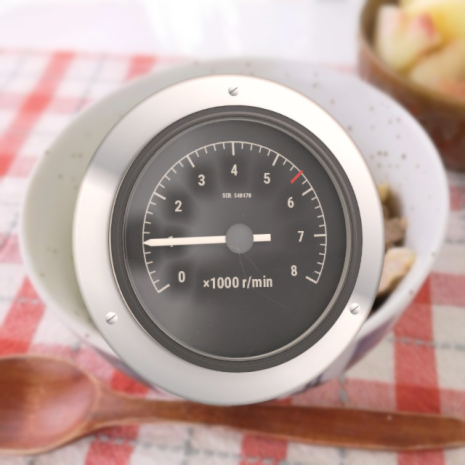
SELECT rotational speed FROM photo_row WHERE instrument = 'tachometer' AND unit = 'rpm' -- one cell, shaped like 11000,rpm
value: 1000,rpm
